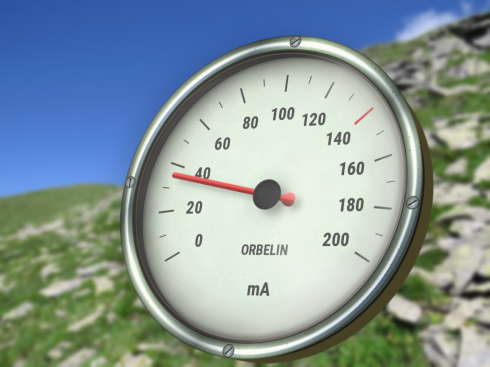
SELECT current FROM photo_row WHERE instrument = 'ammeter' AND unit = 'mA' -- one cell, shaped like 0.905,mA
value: 35,mA
